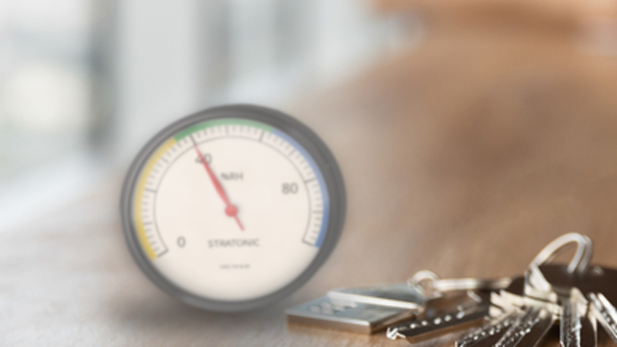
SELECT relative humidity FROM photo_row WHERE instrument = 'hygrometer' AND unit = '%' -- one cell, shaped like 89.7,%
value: 40,%
